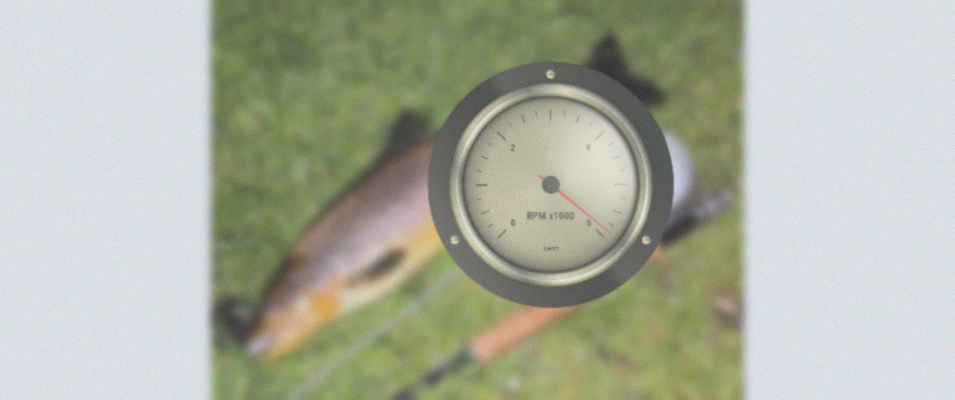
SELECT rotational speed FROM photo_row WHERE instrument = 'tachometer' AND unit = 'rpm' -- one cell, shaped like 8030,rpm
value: 5875,rpm
